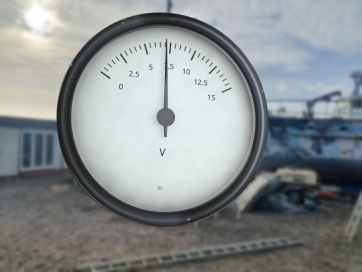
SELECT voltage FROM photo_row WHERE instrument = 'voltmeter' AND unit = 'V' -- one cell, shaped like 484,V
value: 7,V
